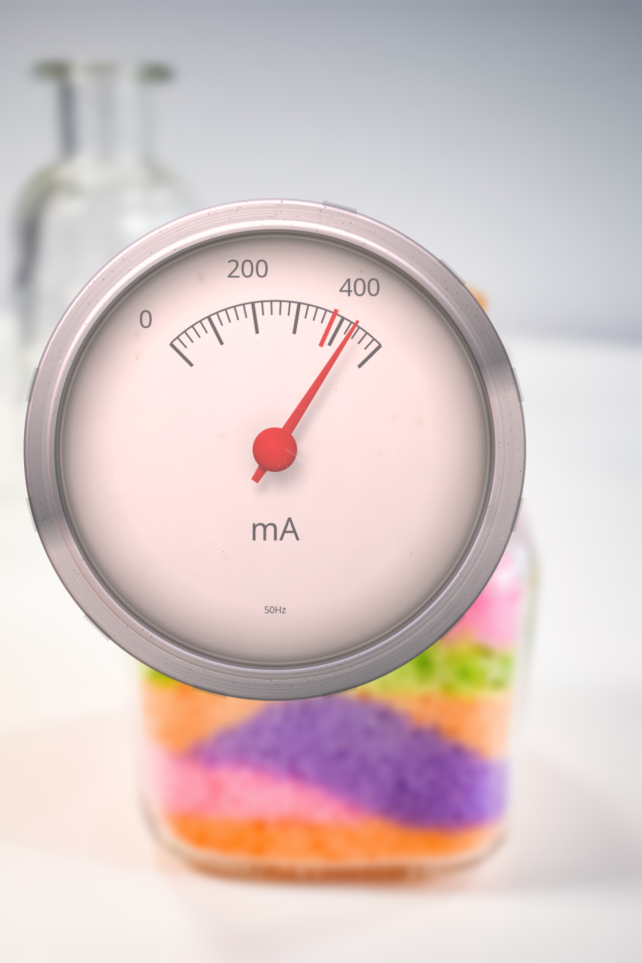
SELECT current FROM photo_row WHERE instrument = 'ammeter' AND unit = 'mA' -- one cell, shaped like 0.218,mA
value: 430,mA
